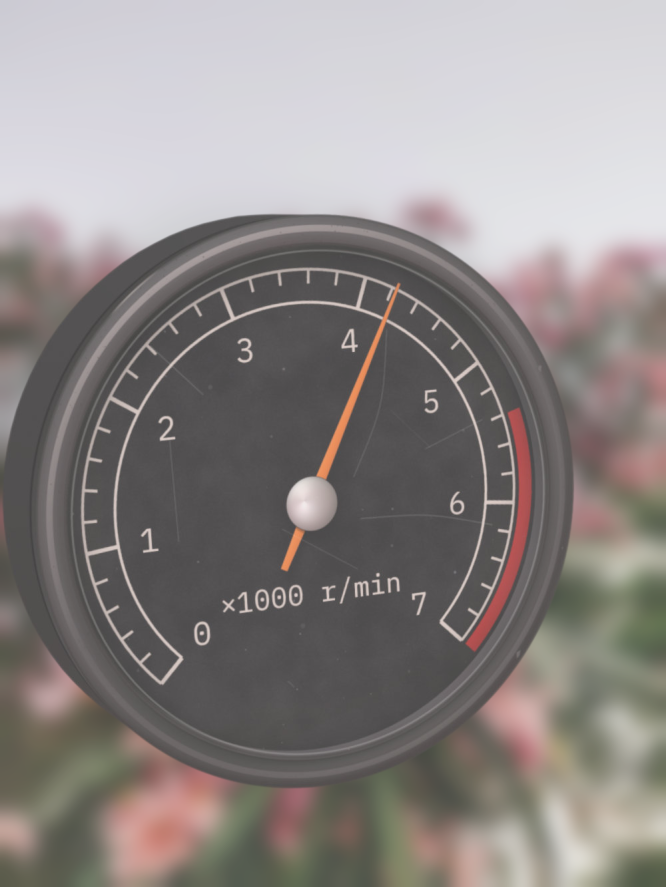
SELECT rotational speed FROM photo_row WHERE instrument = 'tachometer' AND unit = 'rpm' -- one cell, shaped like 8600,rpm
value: 4200,rpm
